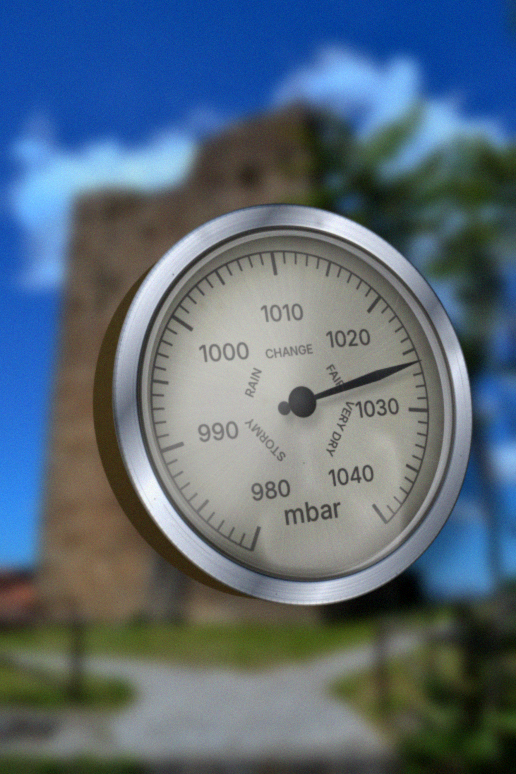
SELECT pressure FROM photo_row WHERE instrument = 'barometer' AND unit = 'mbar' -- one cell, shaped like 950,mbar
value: 1026,mbar
